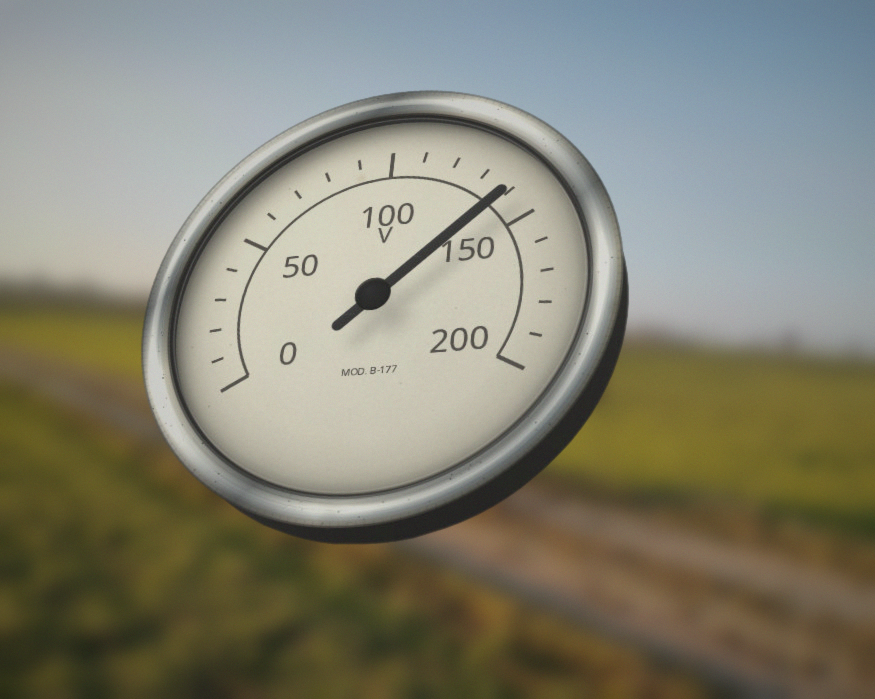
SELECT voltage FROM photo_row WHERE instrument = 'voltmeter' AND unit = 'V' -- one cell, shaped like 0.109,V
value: 140,V
